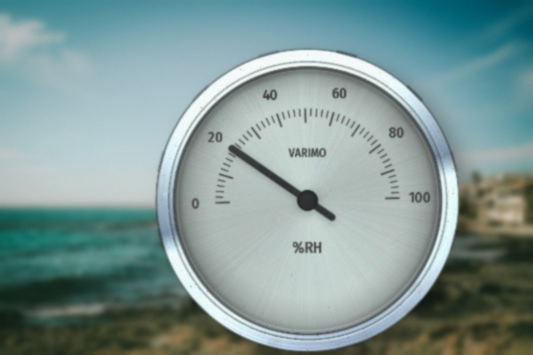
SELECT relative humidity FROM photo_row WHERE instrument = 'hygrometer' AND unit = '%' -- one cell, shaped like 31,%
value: 20,%
